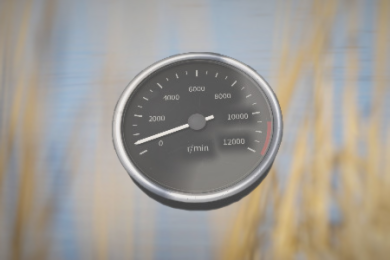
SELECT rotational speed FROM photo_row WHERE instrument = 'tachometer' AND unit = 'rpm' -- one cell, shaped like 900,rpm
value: 500,rpm
